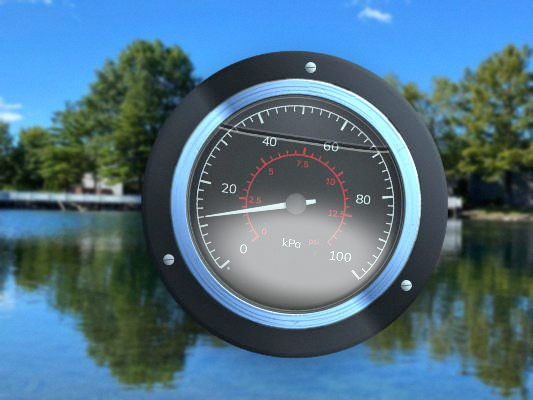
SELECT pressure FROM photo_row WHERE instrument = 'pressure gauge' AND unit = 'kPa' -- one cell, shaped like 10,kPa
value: 12,kPa
